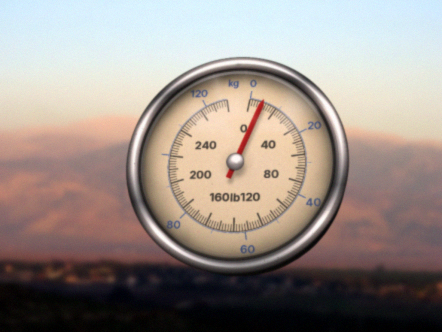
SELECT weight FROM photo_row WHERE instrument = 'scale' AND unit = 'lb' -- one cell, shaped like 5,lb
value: 10,lb
